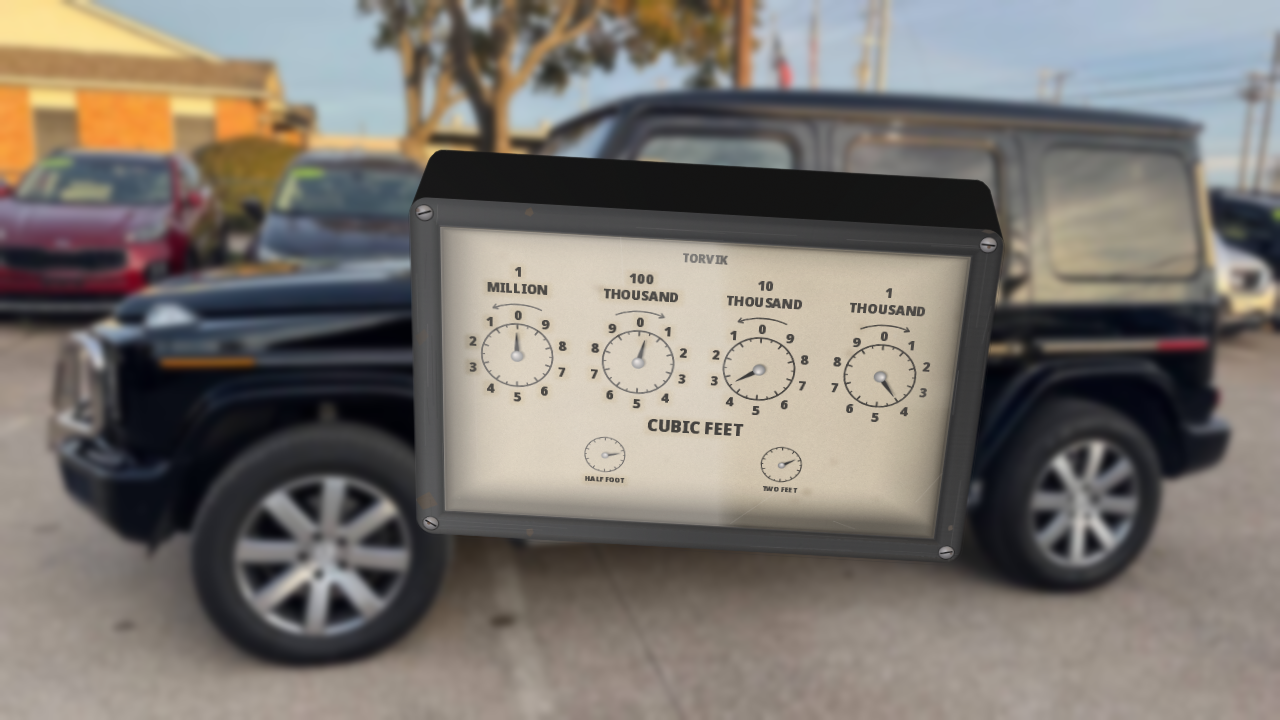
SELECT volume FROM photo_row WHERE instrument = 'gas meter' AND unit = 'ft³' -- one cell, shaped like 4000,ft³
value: 3400,ft³
